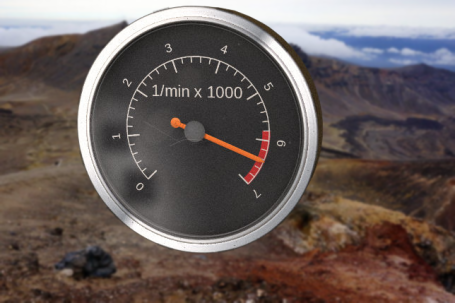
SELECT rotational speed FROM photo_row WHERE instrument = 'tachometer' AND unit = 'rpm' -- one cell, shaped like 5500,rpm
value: 6400,rpm
